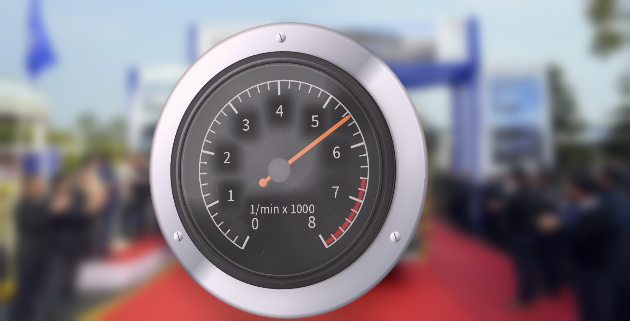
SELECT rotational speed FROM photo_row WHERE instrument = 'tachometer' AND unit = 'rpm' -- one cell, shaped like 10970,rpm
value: 5500,rpm
